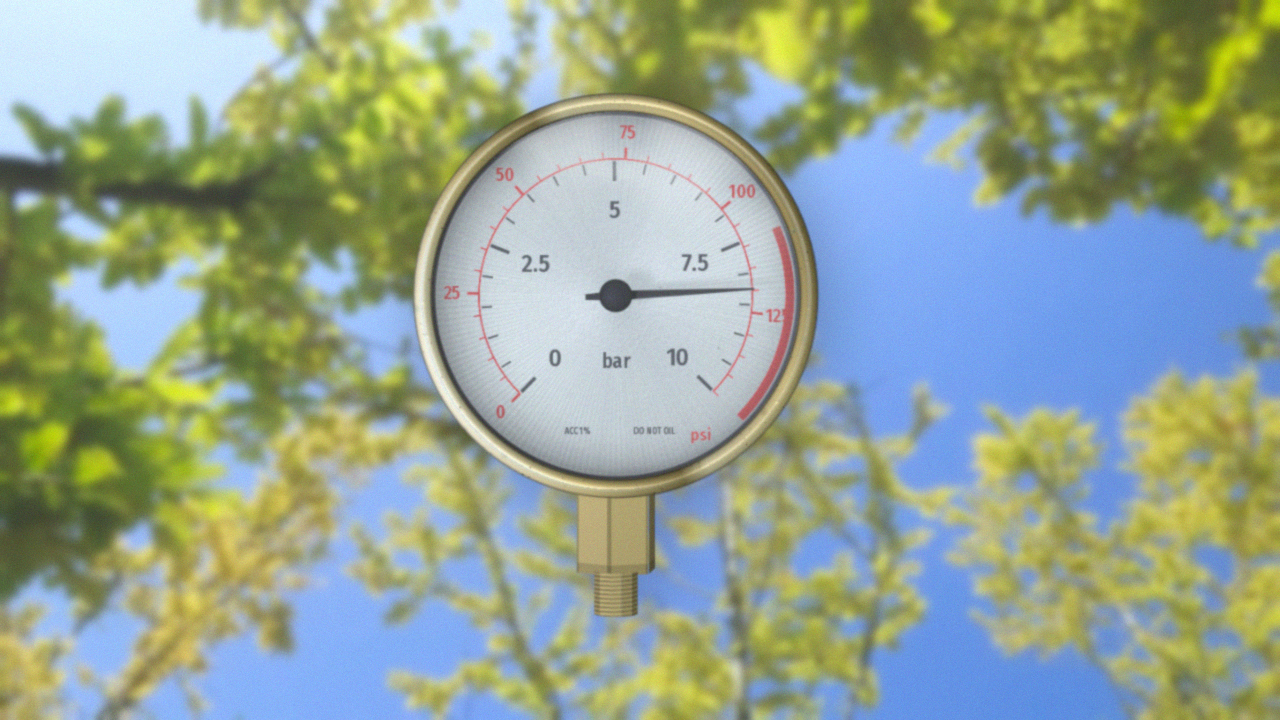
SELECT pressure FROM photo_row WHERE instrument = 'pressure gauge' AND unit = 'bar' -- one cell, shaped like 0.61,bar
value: 8.25,bar
